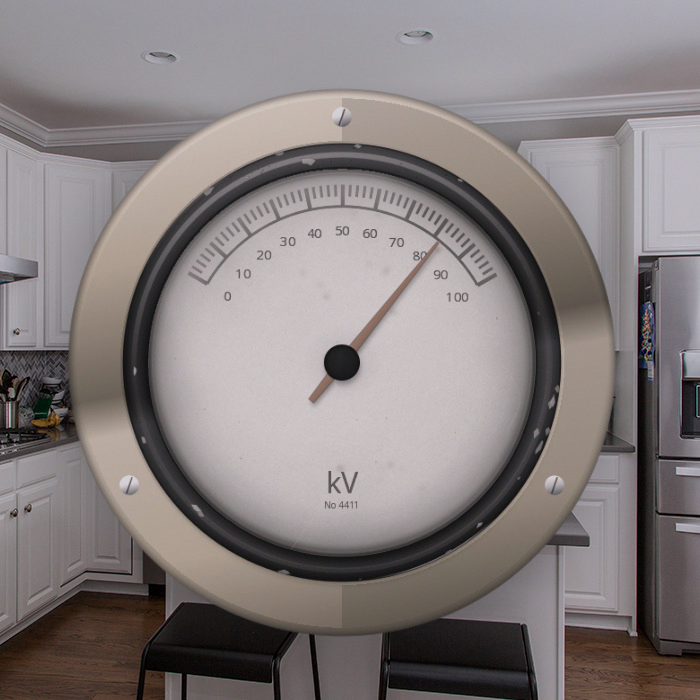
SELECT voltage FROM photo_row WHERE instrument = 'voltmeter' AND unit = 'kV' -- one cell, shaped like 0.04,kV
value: 82,kV
